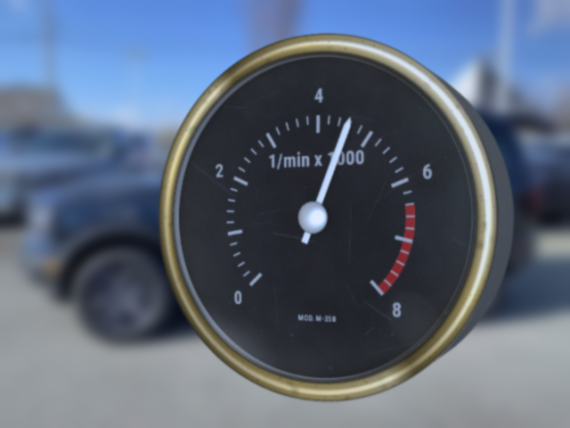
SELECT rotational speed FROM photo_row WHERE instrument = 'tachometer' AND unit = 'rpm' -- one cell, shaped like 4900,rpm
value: 4600,rpm
